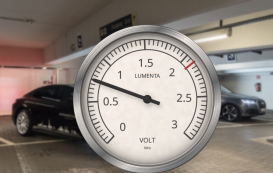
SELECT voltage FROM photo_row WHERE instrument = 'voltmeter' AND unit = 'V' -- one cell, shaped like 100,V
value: 0.75,V
